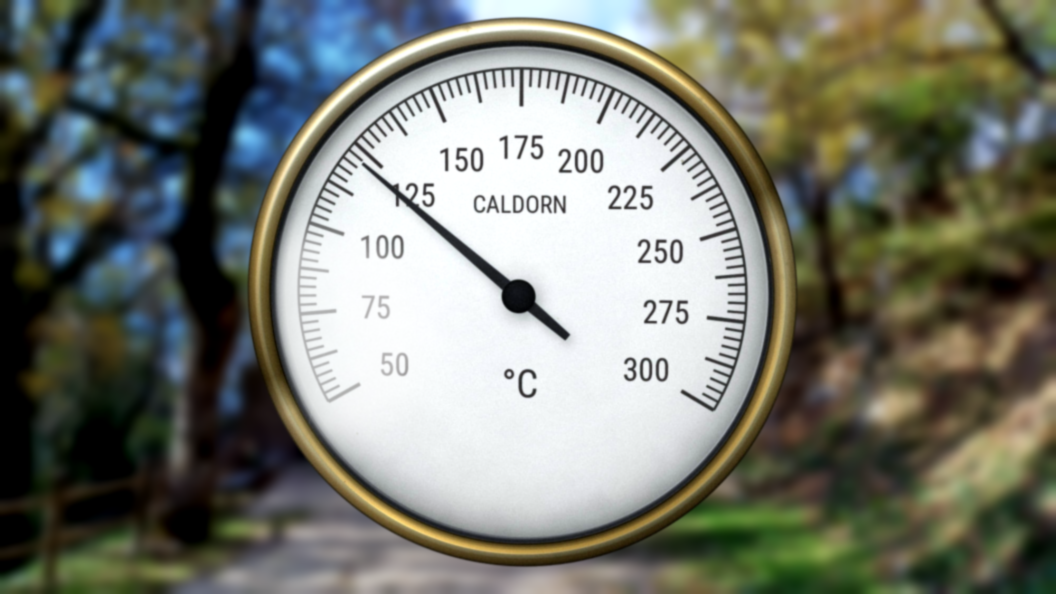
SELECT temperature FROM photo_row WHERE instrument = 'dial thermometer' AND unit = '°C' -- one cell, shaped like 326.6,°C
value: 122.5,°C
